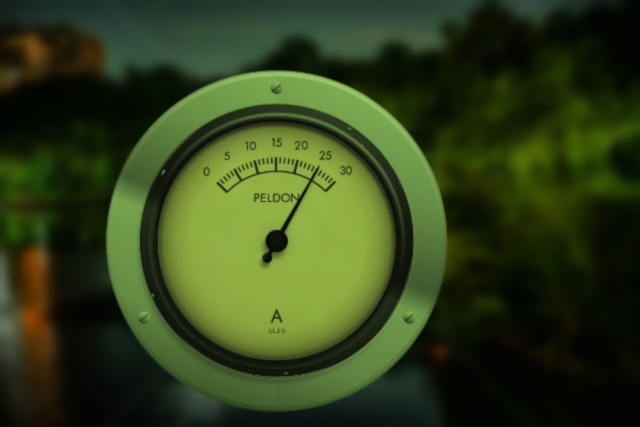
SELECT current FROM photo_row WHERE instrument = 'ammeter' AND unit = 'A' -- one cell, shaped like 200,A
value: 25,A
